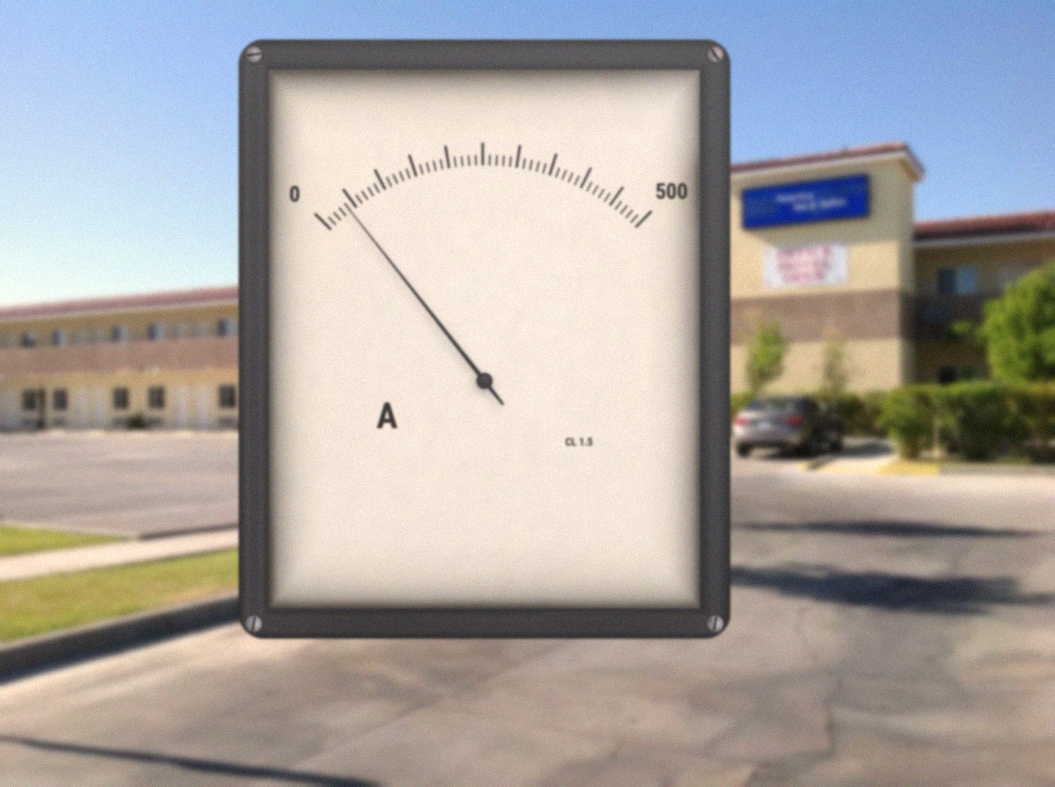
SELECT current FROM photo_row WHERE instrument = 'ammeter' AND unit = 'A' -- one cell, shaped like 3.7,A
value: 40,A
